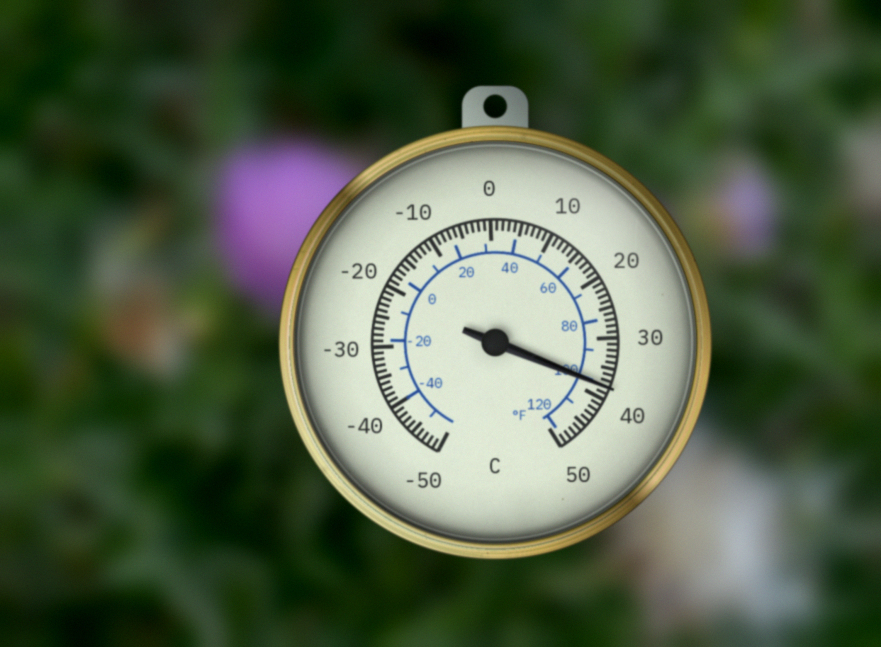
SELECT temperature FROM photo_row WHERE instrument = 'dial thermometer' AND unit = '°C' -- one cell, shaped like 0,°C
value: 38,°C
